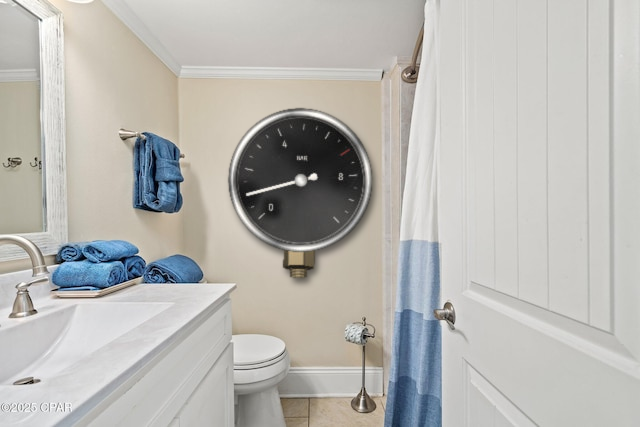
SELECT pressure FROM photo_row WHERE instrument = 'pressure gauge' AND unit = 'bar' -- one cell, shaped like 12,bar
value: 1,bar
